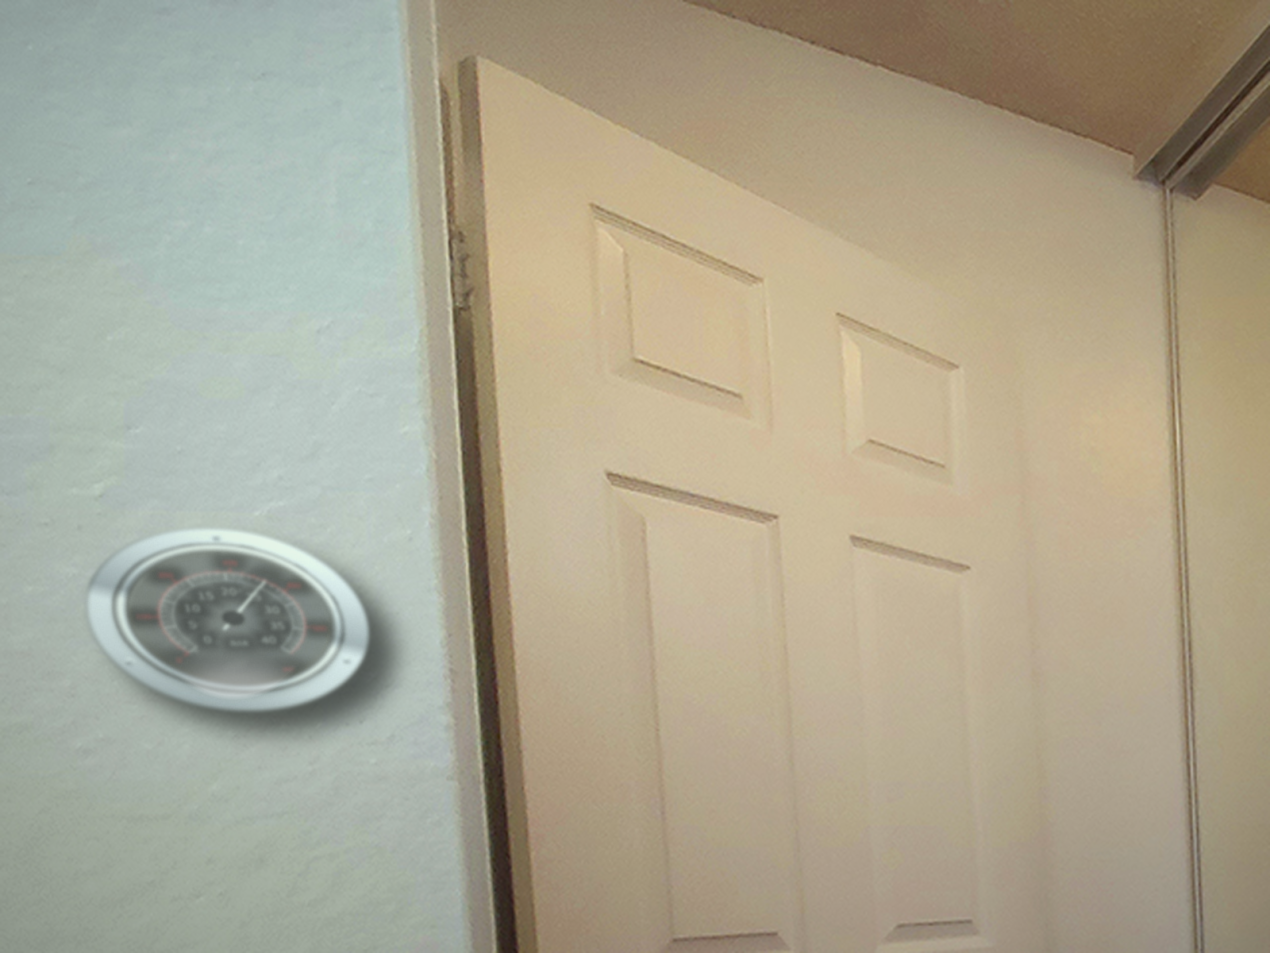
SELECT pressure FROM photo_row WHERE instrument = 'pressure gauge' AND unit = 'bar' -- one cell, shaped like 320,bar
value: 25,bar
